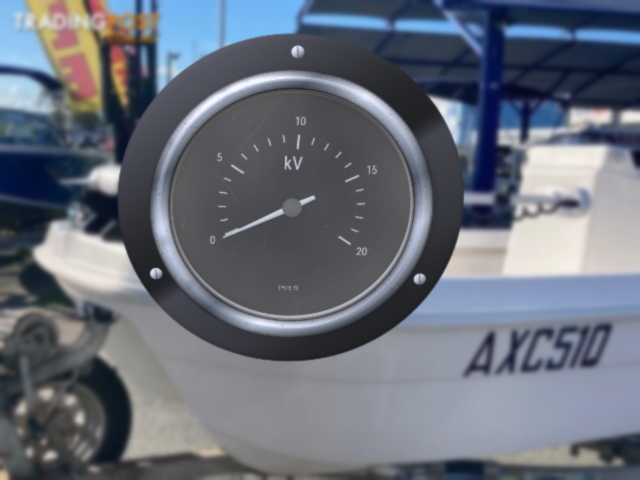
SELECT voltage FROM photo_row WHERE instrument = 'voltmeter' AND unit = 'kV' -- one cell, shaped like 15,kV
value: 0,kV
